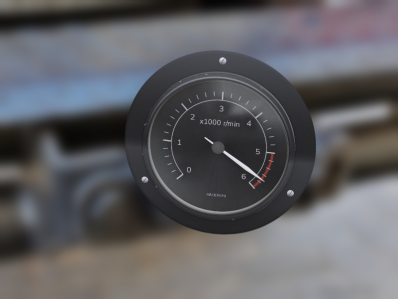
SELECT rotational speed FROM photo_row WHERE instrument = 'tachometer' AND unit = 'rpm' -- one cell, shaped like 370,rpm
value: 5700,rpm
